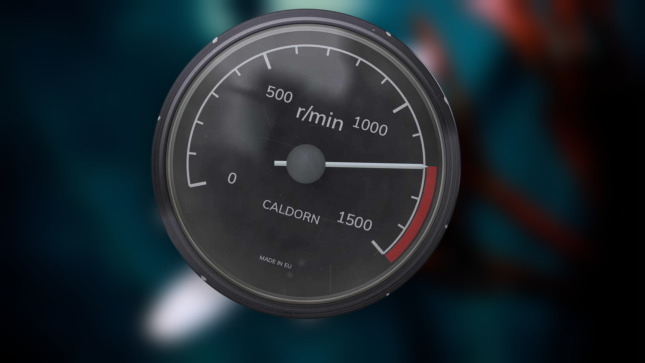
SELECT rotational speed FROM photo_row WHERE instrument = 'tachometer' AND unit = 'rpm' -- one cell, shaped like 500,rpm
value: 1200,rpm
